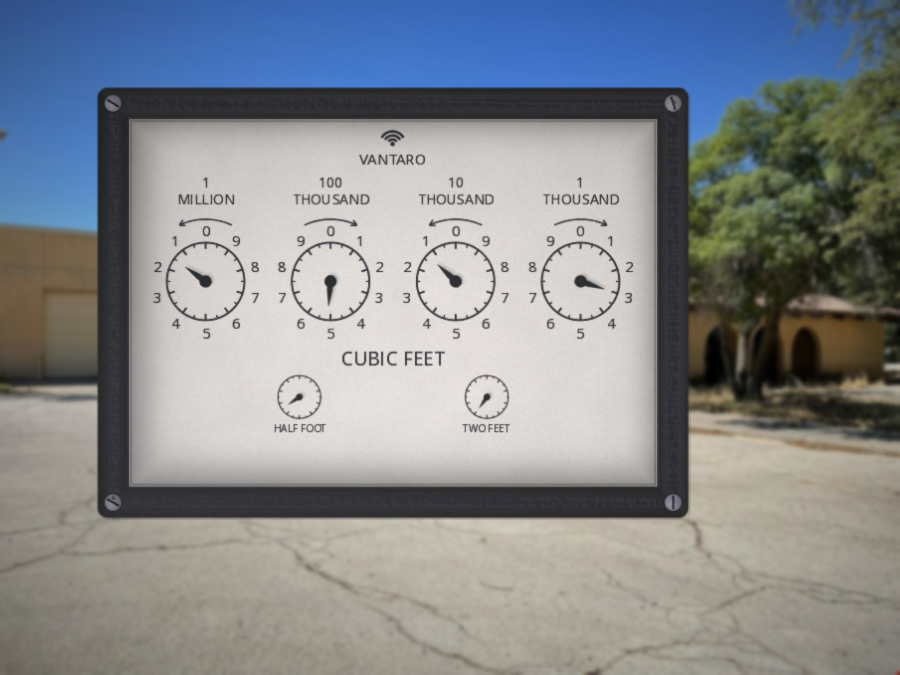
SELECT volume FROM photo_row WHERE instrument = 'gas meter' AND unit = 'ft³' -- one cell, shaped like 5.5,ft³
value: 151300,ft³
